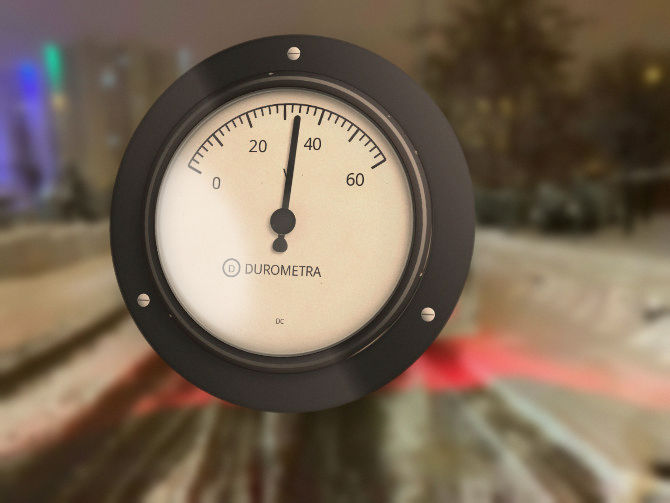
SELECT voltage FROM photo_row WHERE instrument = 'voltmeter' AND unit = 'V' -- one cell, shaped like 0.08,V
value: 34,V
